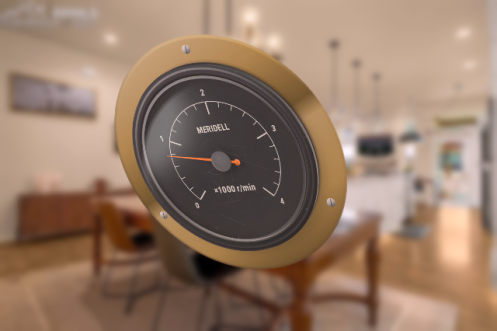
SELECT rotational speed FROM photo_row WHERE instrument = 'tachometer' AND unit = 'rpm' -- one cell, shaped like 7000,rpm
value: 800,rpm
